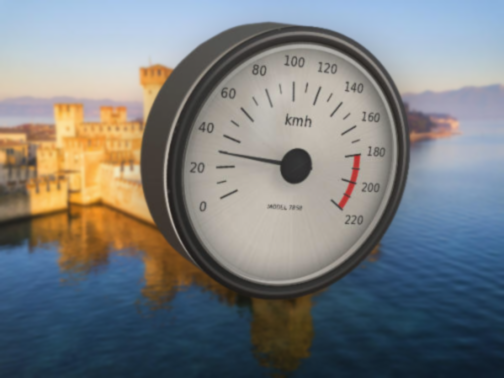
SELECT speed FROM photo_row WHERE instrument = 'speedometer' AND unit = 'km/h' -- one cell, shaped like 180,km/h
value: 30,km/h
